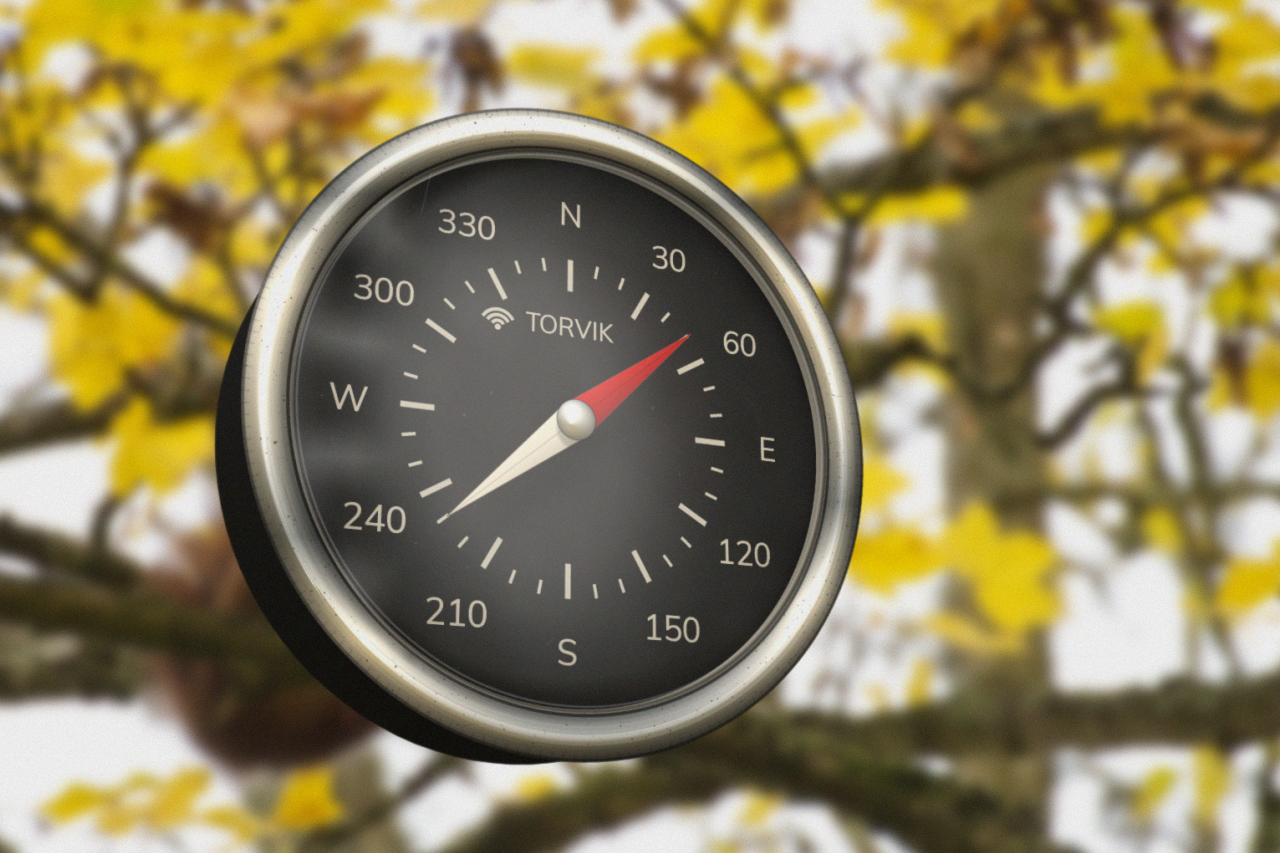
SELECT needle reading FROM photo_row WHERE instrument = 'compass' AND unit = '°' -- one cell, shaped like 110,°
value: 50,°
